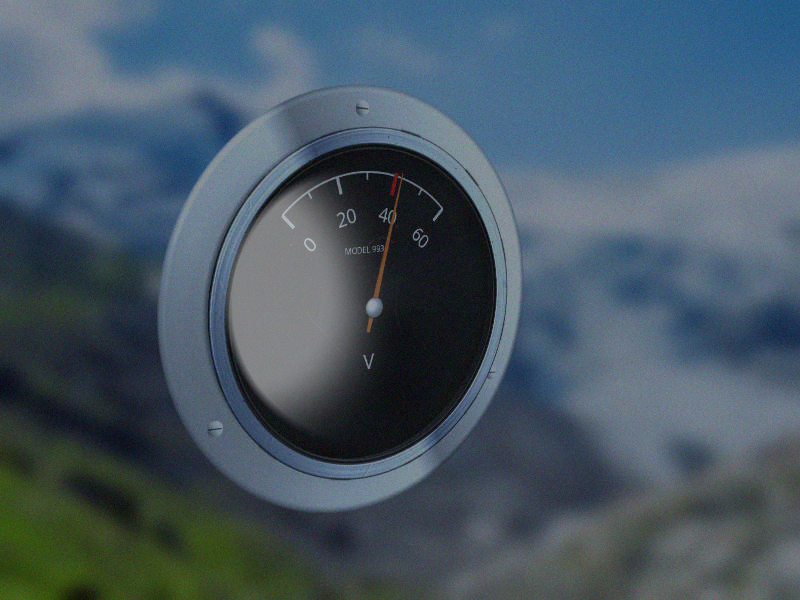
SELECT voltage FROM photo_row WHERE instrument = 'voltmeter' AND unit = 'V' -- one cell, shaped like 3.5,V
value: 40,V
